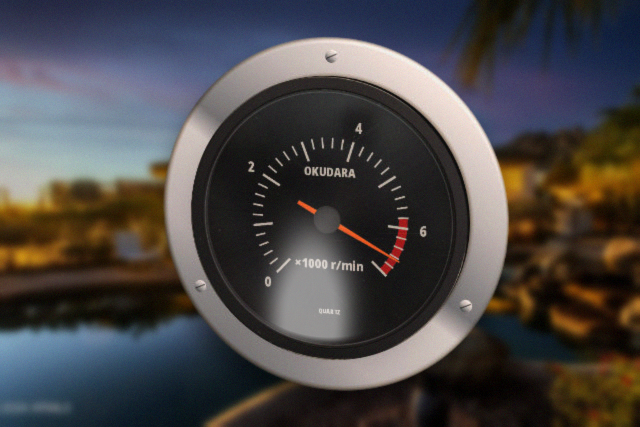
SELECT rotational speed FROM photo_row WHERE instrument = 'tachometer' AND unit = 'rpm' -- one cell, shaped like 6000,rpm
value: 6600,rpm
